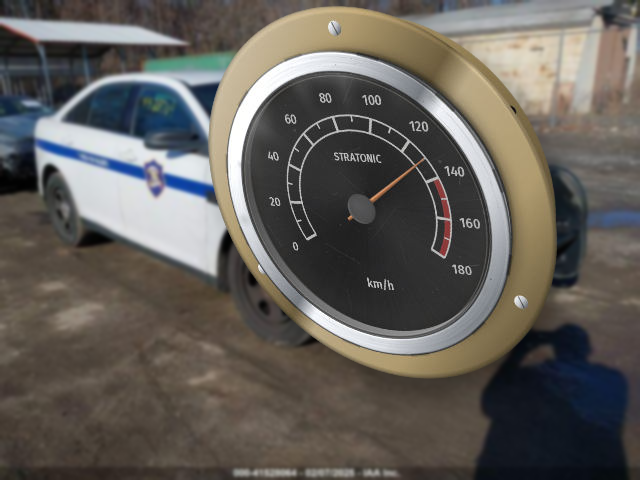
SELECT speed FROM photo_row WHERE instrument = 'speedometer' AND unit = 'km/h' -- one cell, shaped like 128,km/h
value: 130,km/h
